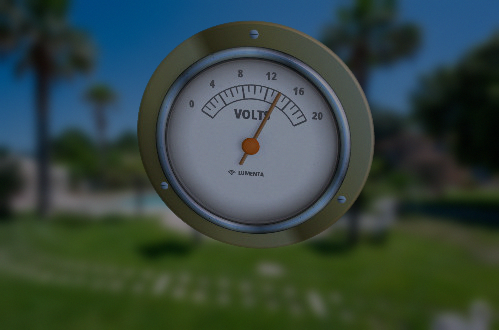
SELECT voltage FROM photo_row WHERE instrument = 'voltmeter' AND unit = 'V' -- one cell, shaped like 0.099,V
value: 14,V
